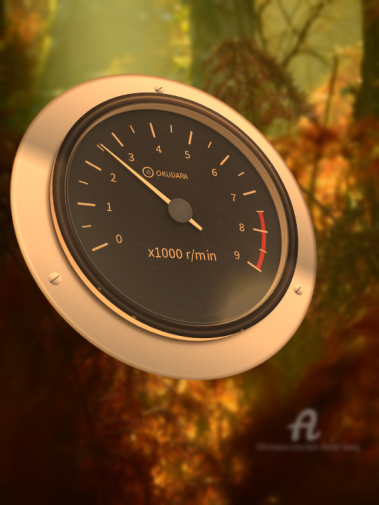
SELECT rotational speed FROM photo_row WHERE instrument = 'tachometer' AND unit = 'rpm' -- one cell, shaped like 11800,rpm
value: 2500,rpm
